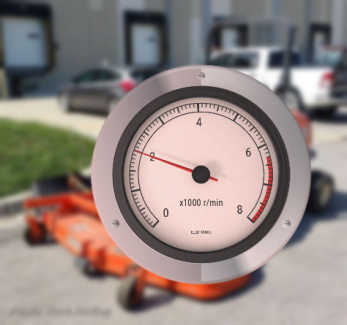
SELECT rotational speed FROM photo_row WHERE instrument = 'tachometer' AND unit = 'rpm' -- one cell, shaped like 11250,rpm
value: 2000,rpm
